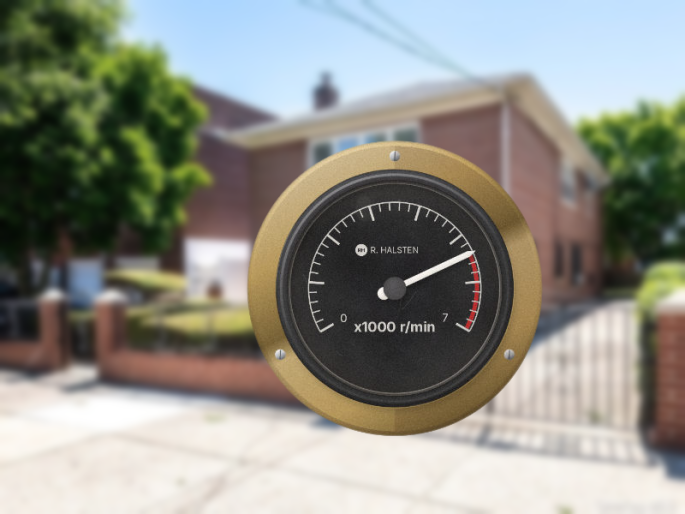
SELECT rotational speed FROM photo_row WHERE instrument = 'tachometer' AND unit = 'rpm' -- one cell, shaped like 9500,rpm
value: 5400,rpm
